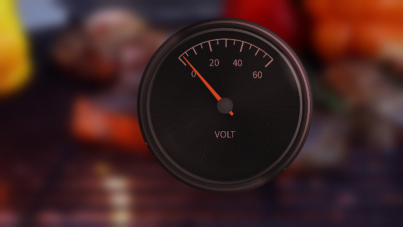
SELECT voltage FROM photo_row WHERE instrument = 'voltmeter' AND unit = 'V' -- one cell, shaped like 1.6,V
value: 2.5,V
